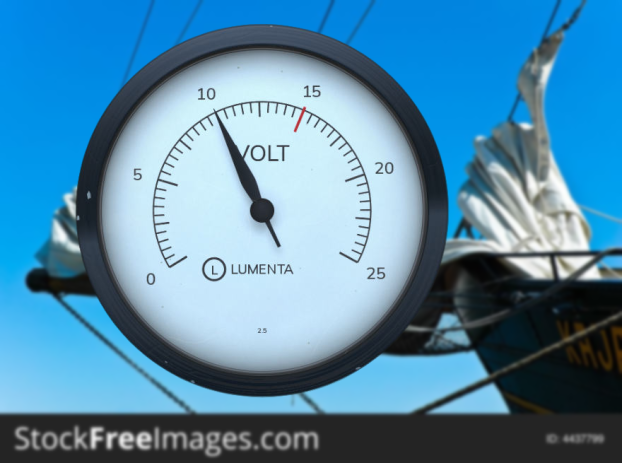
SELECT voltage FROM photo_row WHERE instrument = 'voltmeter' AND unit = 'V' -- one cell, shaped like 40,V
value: 10,V
